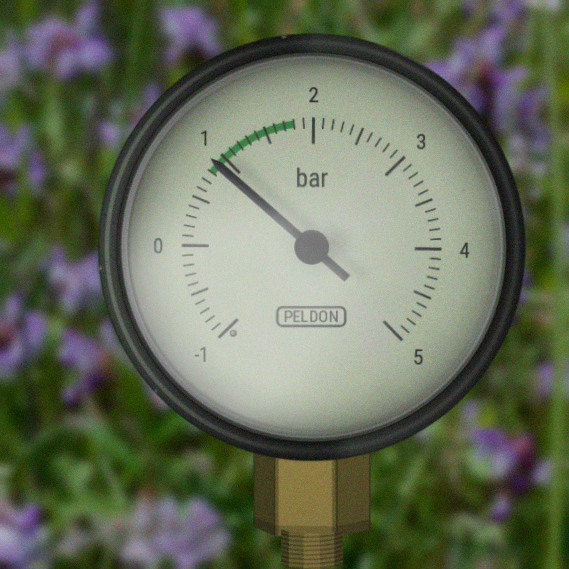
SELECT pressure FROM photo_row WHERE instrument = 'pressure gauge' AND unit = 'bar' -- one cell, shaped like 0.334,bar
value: 0.9,bar
